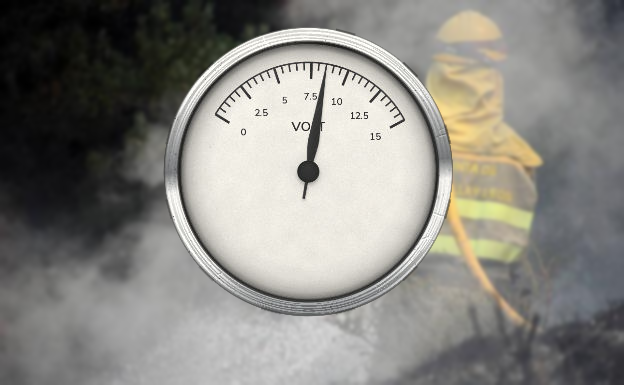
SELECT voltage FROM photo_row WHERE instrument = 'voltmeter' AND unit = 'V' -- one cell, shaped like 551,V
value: 8.5,V
